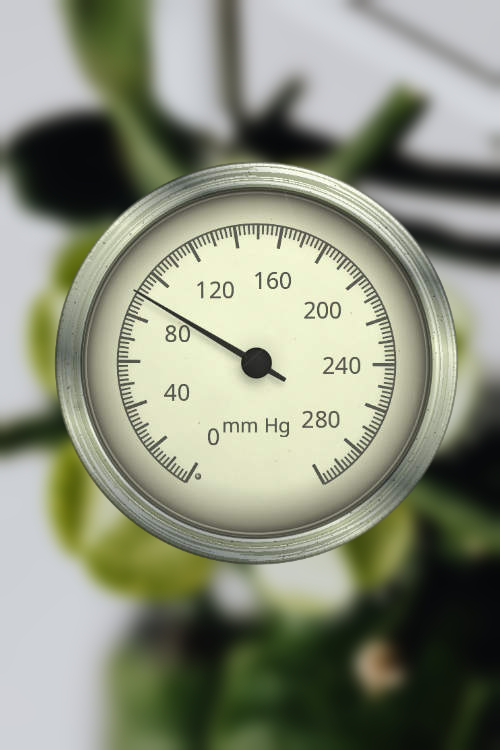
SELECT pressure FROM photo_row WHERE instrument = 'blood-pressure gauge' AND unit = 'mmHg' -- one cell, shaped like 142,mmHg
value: 90,mmHg
